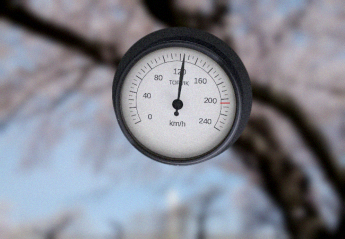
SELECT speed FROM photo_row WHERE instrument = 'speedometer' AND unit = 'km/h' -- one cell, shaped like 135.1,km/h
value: 125,km/h
